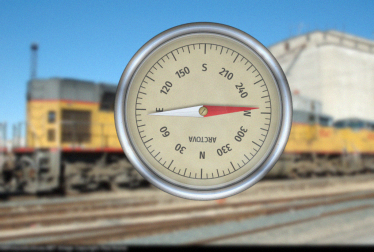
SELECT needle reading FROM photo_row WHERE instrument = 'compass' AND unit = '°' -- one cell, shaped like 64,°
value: 265,°
